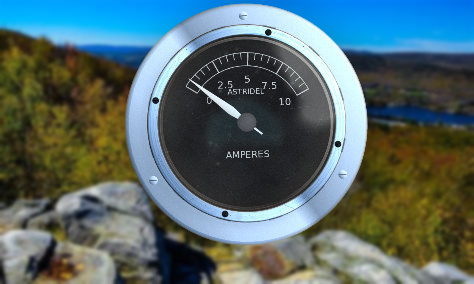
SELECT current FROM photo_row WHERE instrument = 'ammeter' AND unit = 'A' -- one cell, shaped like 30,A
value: 0.5,A
